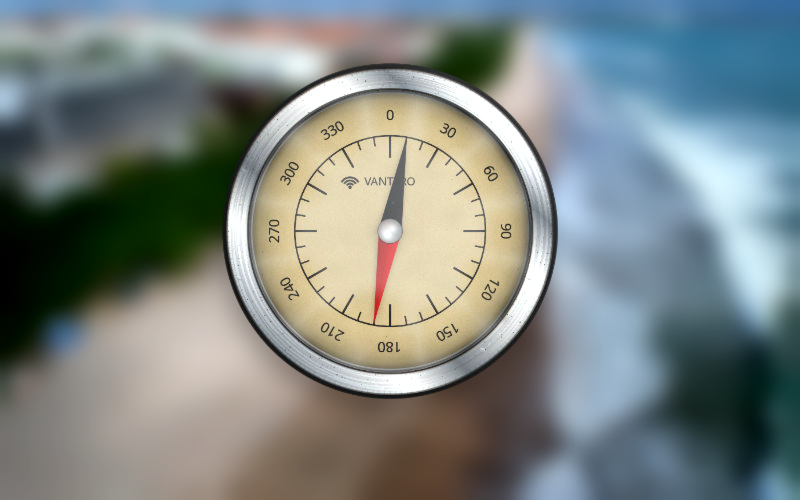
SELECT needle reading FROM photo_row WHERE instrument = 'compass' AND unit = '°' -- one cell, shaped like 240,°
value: 190,°
